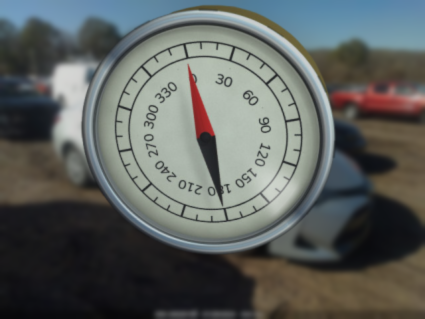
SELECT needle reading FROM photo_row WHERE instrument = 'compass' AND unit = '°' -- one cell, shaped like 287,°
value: 0,°
